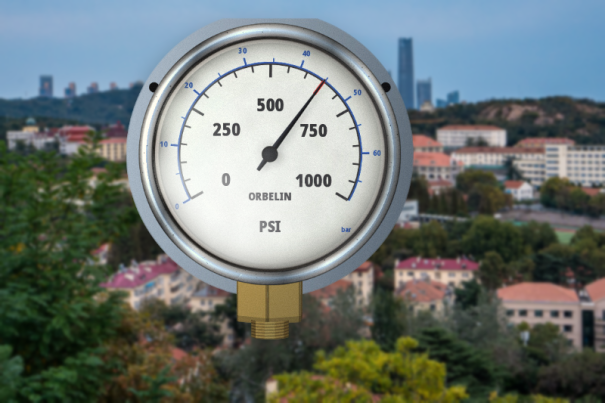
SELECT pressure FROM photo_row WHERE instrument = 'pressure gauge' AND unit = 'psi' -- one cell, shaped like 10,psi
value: 650,psi
